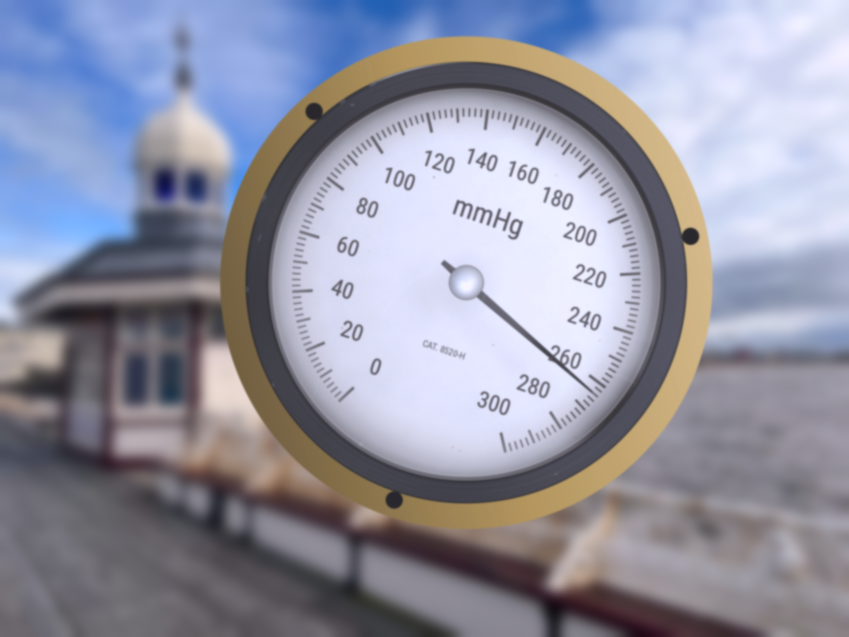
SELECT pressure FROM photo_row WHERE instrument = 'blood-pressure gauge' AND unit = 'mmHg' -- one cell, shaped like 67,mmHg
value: 264,mmHg
